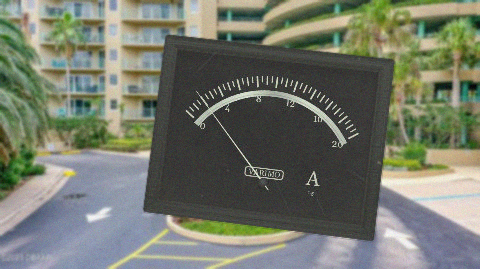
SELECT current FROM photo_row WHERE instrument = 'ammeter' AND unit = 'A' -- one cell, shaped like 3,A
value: 2,A
